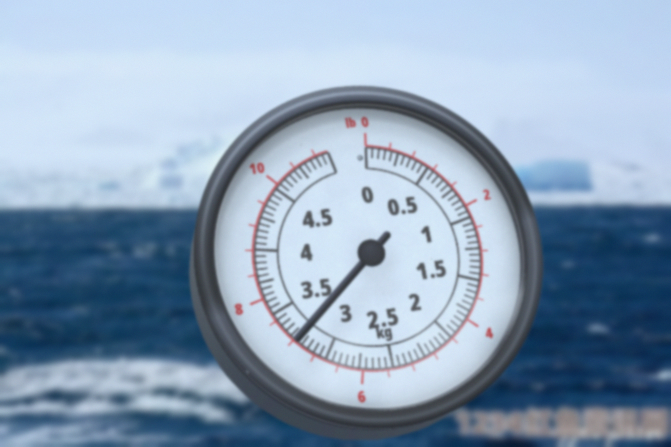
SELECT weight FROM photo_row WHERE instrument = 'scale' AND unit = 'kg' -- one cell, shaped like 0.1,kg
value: 3.25,kg
